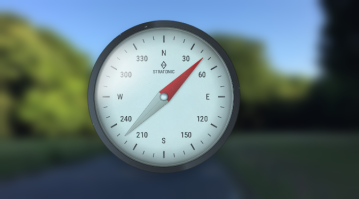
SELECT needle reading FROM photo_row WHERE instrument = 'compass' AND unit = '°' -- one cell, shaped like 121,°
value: 45,°
